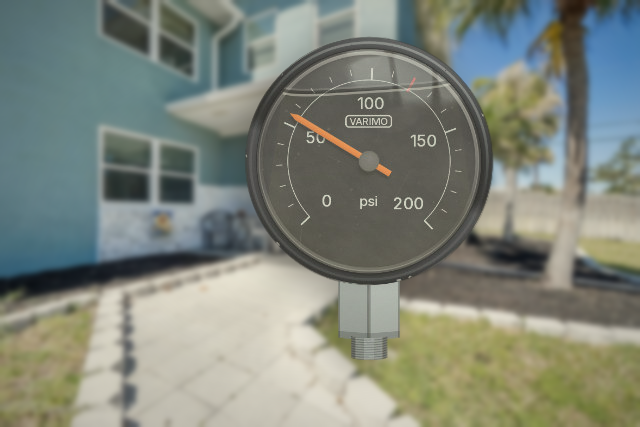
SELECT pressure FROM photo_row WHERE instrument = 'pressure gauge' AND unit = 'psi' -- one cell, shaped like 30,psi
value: 55,psi
